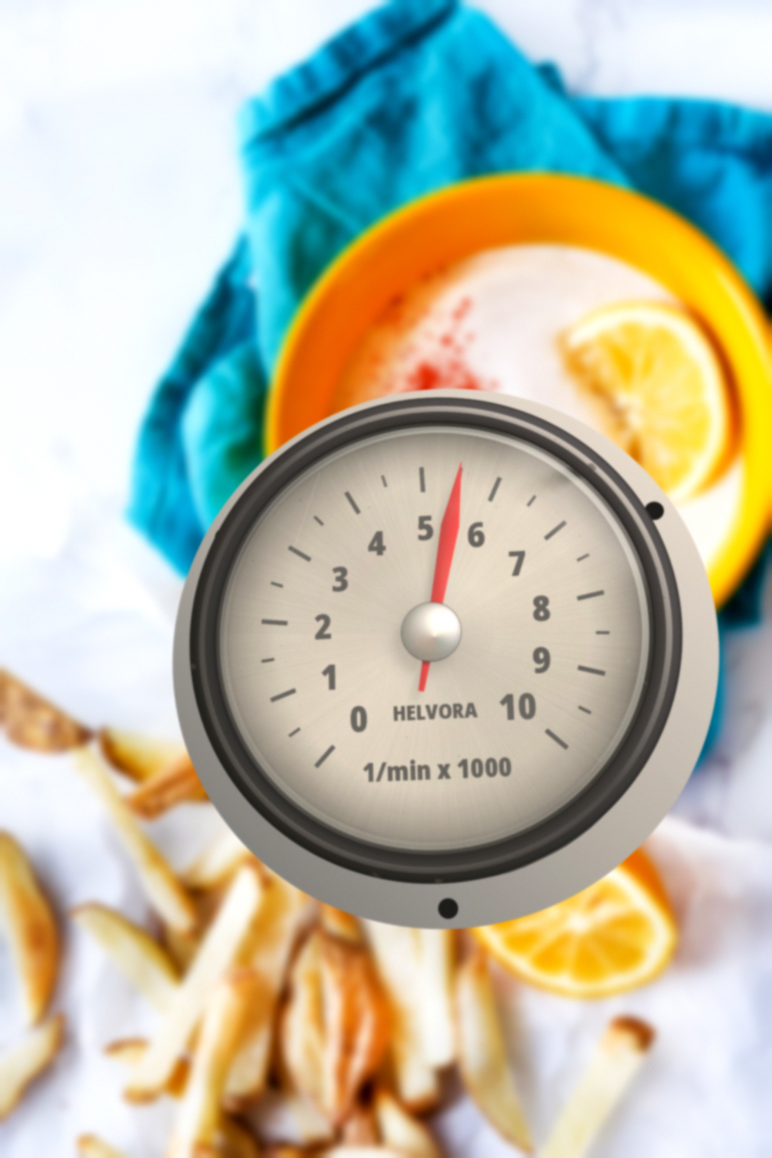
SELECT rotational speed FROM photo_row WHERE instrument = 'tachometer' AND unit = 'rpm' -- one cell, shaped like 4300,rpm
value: 5500,rpm
